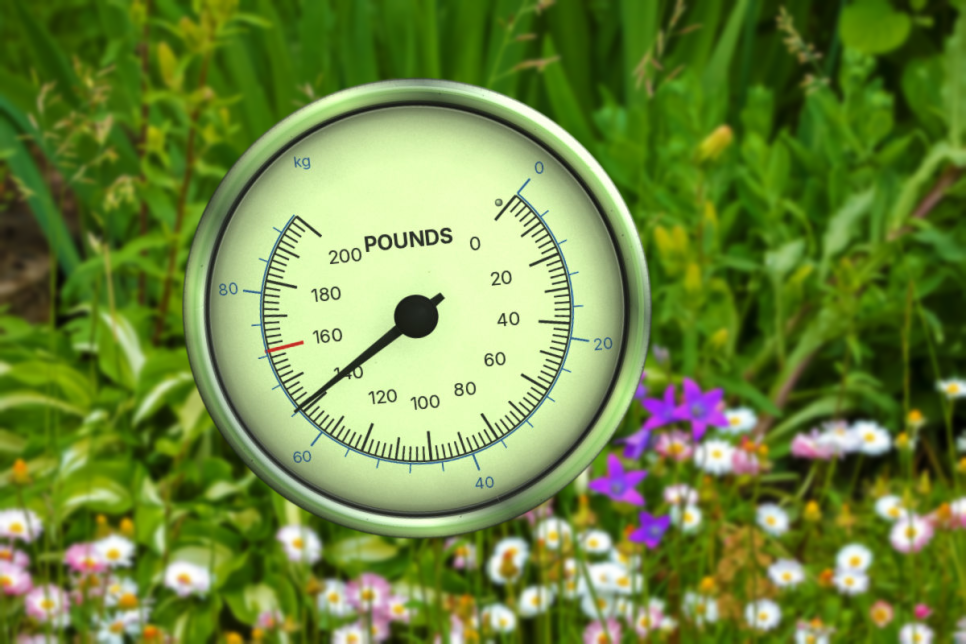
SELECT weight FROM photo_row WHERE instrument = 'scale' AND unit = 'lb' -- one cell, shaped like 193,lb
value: 142,lb
